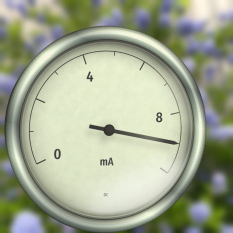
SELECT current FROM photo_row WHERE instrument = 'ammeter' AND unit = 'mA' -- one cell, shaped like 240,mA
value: 9,mA
